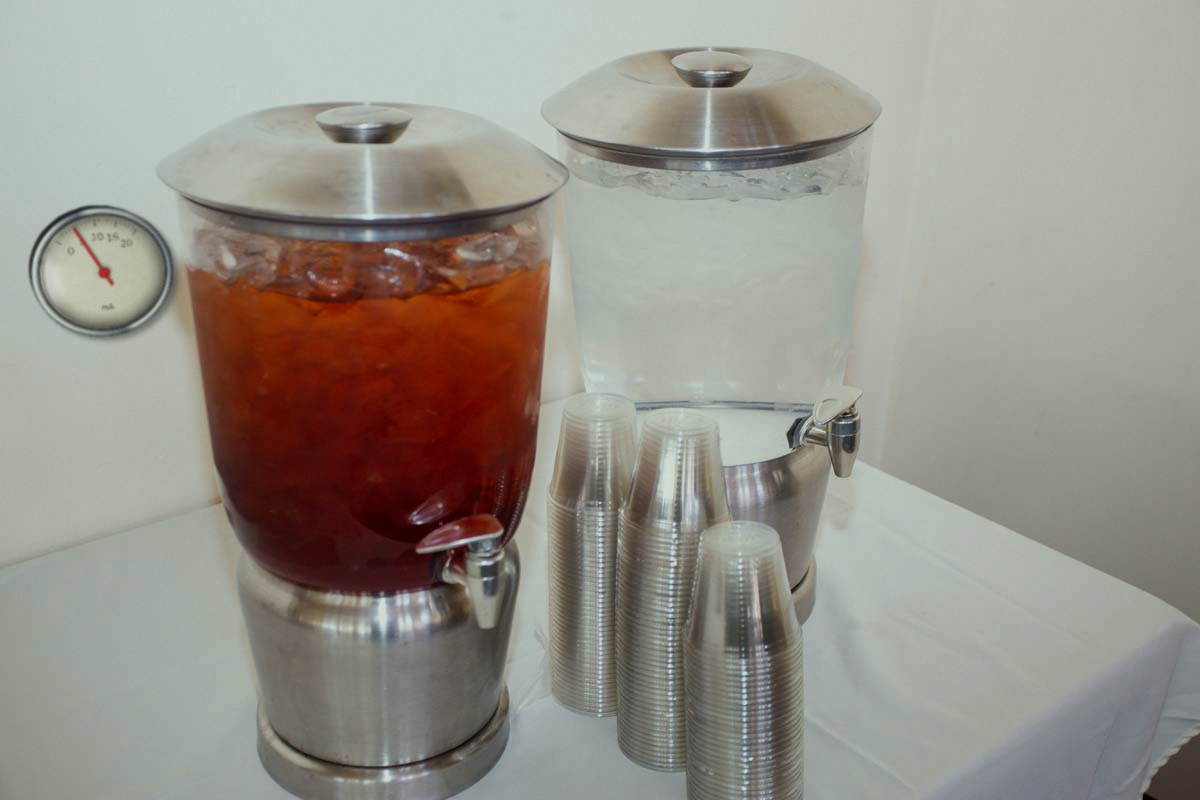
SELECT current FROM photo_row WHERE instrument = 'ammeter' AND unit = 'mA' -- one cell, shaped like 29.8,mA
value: 5,mA
